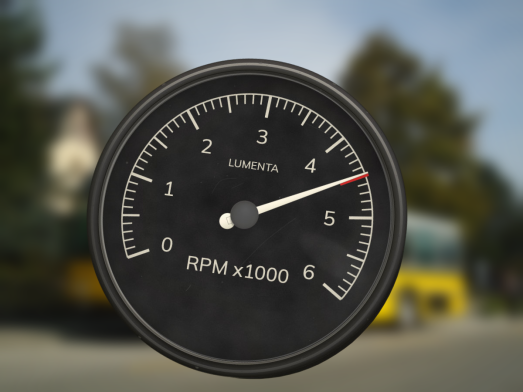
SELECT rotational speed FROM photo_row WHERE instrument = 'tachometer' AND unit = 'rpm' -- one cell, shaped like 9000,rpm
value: 4500,rpm
